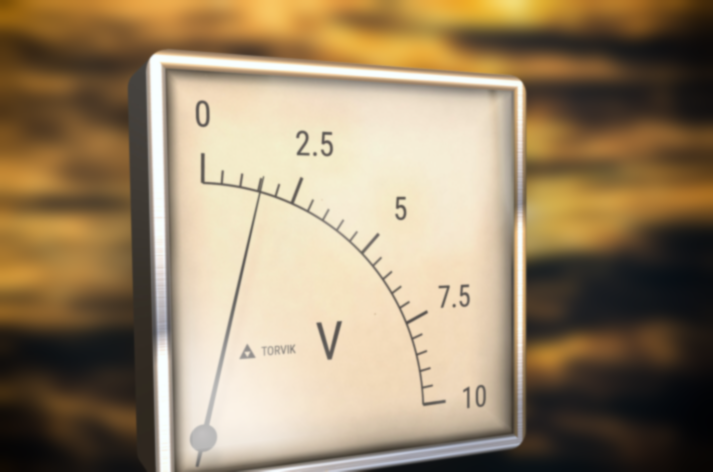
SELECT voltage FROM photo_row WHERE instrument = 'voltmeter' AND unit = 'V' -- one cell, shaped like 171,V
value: 1.5,V
